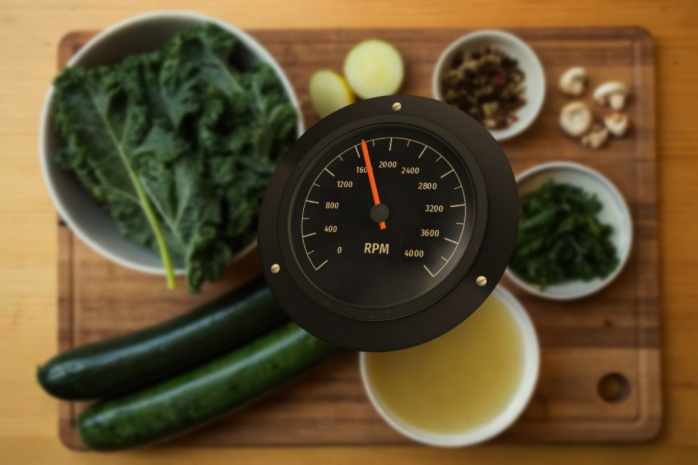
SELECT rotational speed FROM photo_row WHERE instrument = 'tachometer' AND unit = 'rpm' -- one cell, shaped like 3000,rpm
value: 1700,rpm
